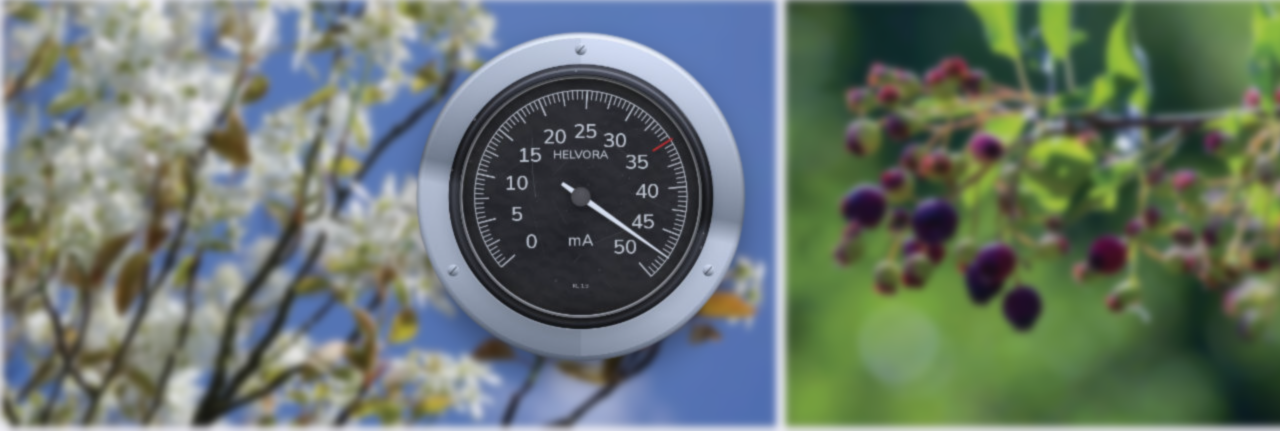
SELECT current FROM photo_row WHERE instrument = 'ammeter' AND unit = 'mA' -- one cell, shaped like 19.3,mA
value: 47.5,mA
